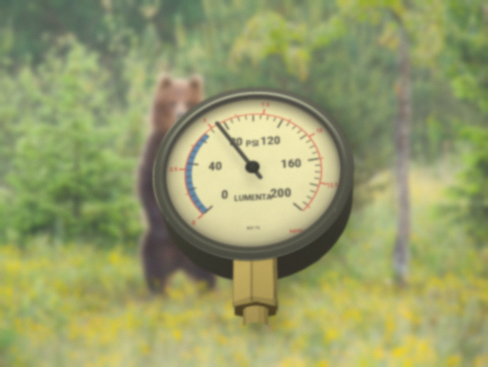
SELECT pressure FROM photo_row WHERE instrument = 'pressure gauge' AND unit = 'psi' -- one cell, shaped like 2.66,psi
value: 75,psi
